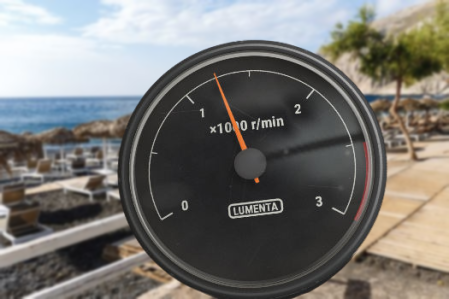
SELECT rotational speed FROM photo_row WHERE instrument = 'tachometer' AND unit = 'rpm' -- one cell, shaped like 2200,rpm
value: 1250,rpm
